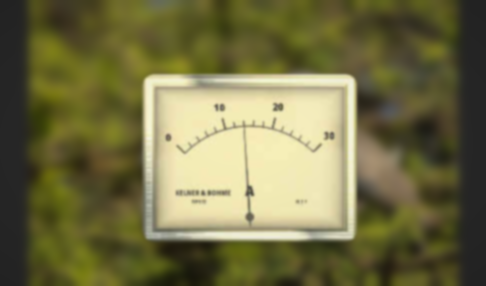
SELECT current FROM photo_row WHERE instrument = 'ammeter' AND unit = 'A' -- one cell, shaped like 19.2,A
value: 14,A
